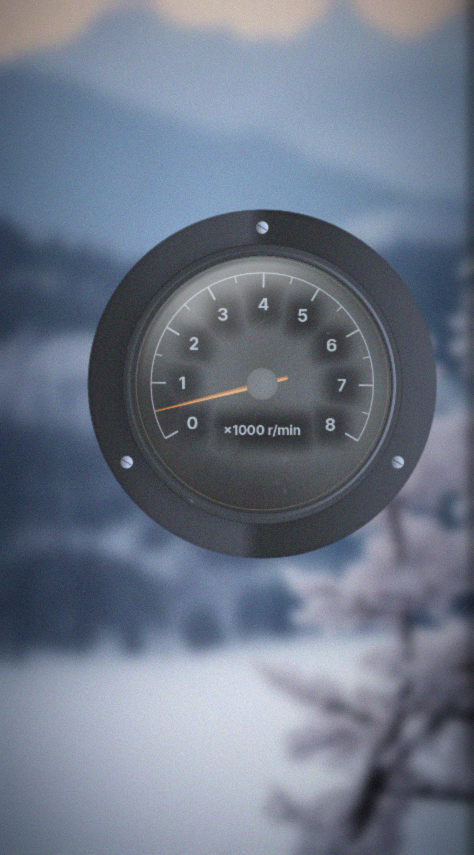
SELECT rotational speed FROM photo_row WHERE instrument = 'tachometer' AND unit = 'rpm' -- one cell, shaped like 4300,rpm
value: 500,rpm
